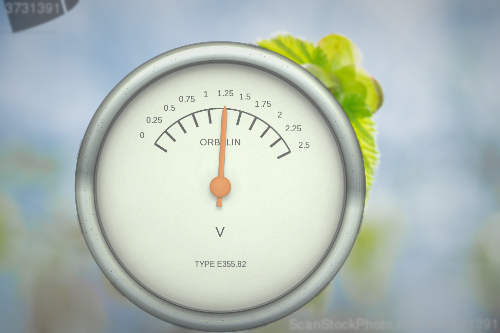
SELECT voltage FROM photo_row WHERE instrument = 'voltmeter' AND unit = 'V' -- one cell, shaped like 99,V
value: 1.25,V
